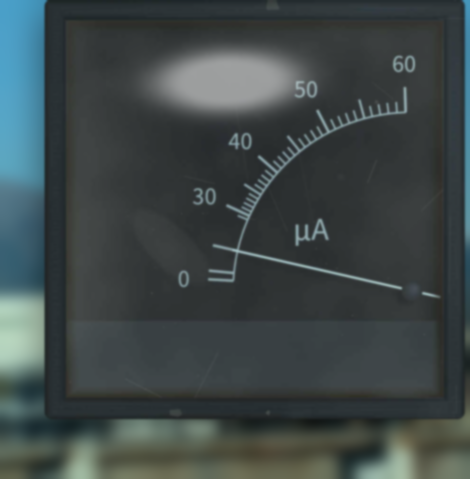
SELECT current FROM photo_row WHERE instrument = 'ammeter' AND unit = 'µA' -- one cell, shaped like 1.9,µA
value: 20,µA
